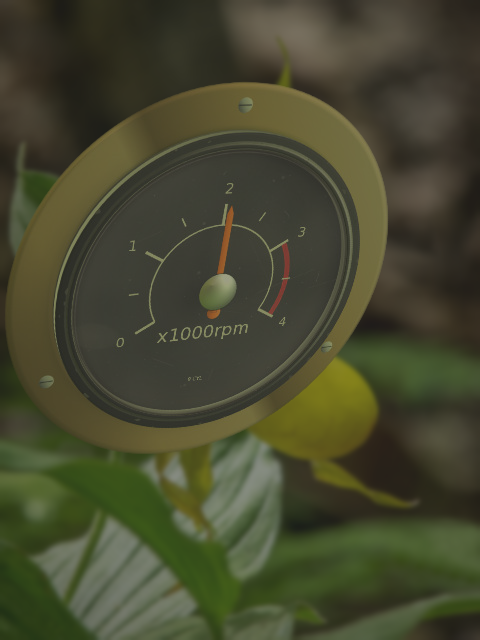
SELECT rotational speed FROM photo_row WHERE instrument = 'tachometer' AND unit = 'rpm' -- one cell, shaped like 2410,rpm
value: 2000,rpm
